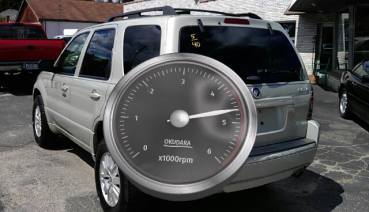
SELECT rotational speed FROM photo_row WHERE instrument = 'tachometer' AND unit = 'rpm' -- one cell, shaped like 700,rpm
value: 4700,rpm
